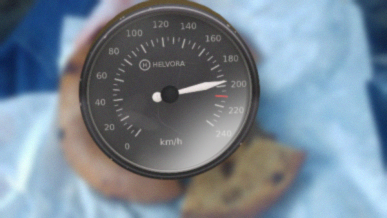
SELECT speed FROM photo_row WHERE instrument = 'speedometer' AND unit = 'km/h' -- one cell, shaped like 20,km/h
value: 195,km/h
